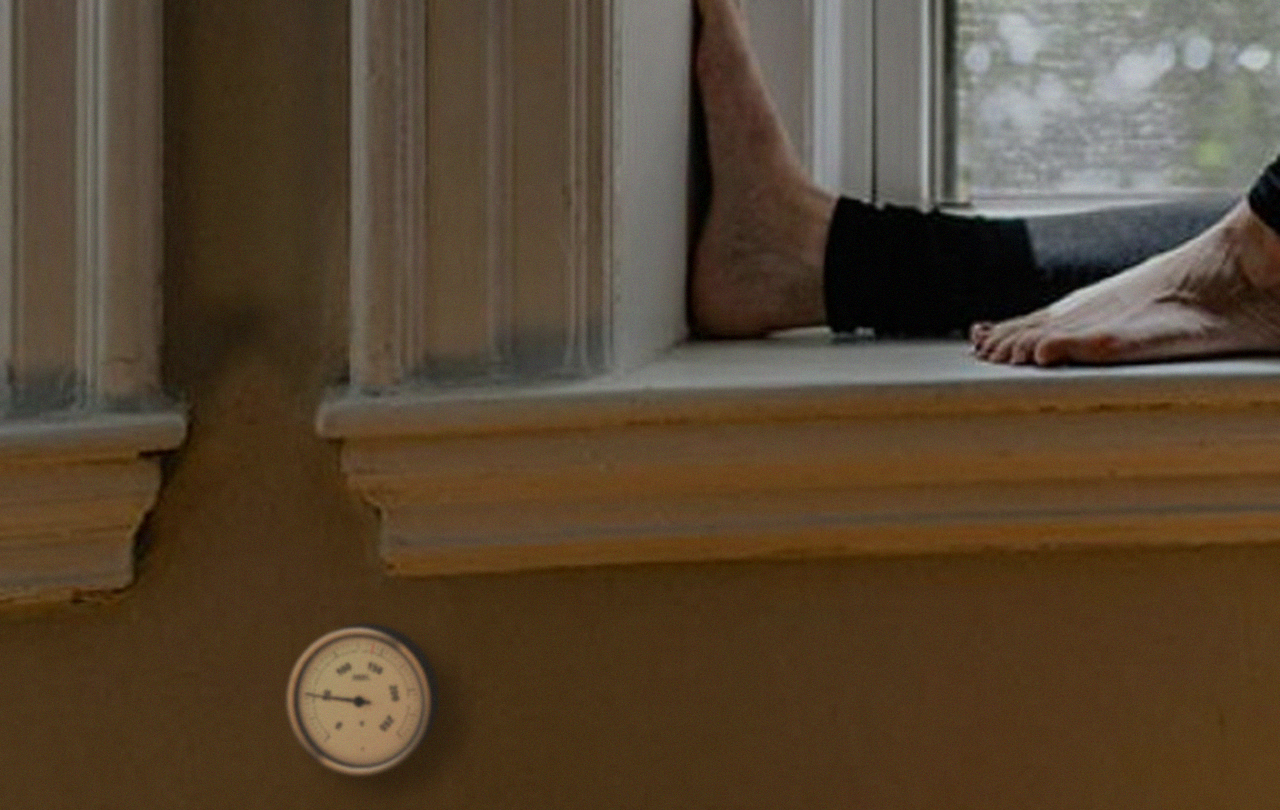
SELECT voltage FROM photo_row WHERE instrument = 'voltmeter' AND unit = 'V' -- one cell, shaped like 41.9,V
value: 50,V
